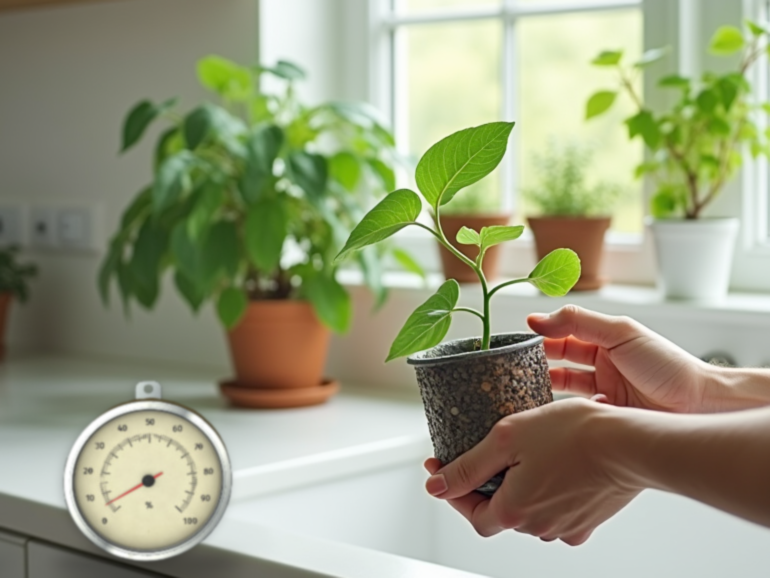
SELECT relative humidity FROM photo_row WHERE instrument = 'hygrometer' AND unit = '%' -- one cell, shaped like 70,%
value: 5,%
